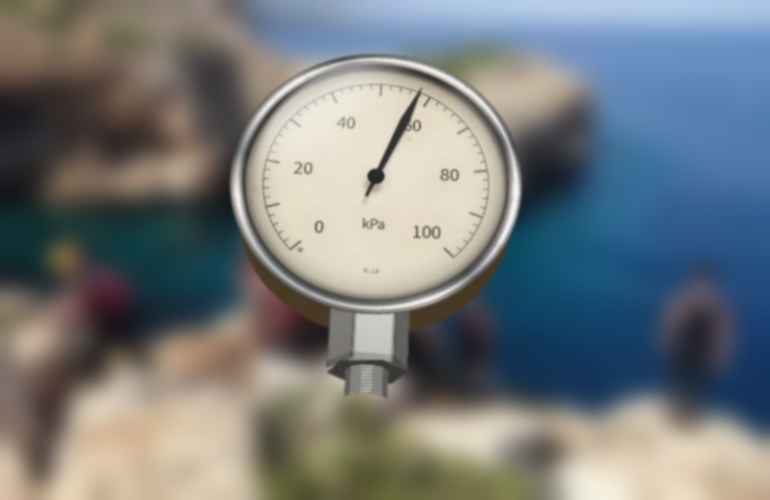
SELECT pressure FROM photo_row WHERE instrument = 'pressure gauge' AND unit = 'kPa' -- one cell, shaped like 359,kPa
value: 58,kPa
